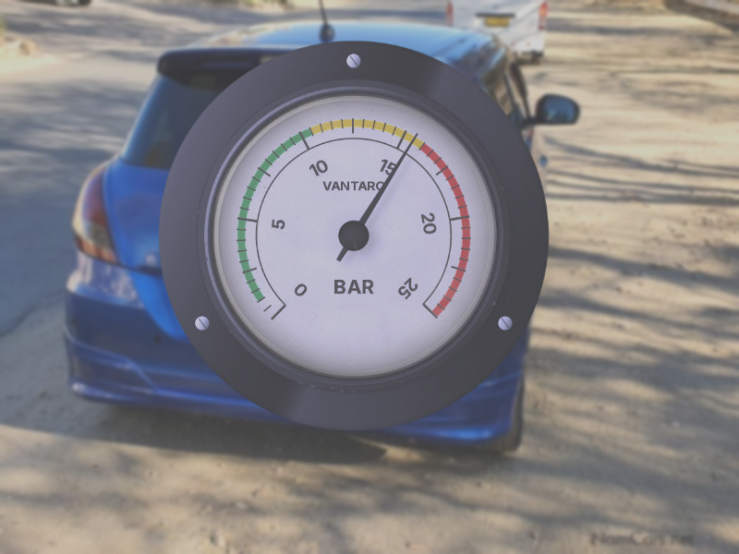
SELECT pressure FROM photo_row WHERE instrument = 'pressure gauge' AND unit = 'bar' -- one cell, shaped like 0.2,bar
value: 15.5,bar
